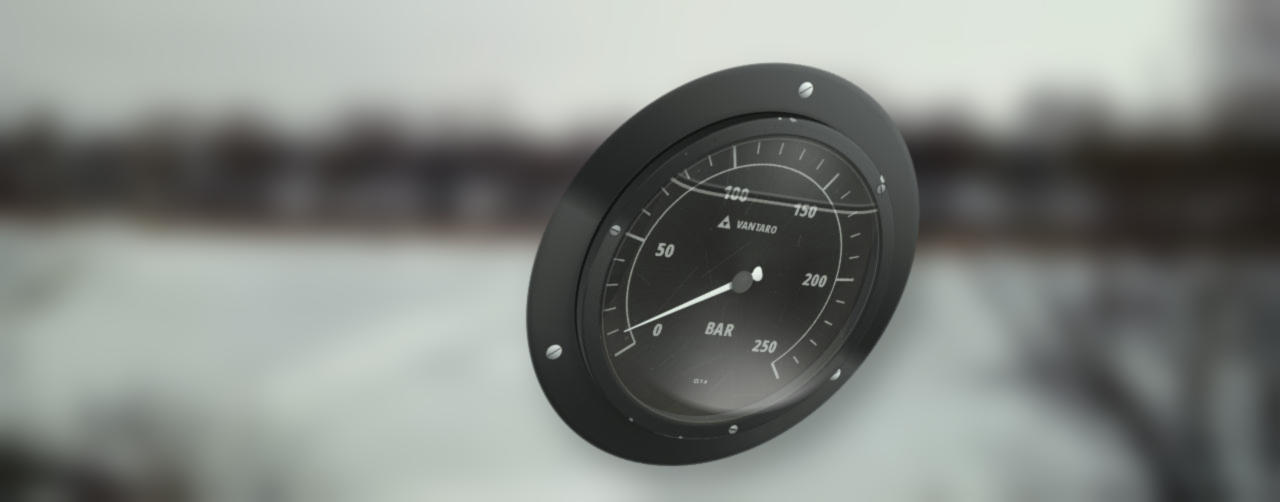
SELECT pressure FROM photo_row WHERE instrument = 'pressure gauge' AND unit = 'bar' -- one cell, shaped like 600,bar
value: 10,bar
